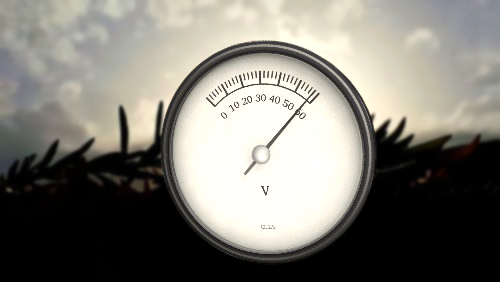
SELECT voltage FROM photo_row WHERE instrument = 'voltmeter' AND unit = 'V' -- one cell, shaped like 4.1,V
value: 58,V
